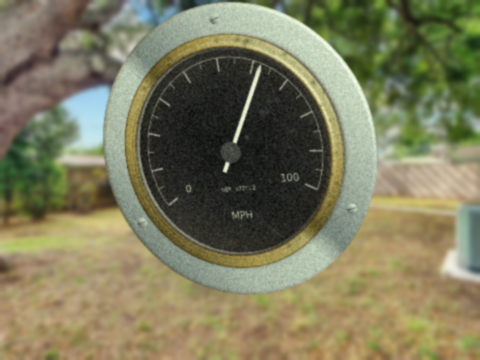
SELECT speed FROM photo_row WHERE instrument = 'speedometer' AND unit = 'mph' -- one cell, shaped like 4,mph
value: 62.5,mph
